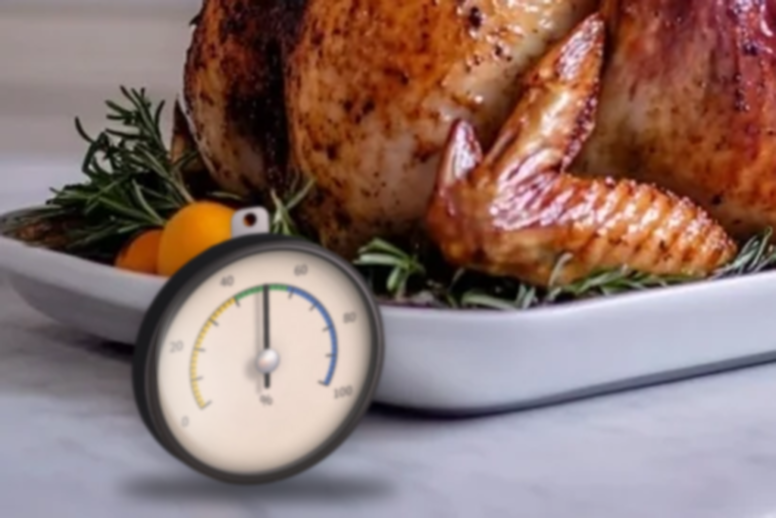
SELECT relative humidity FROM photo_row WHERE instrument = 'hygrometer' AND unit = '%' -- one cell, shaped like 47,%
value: 50,%
